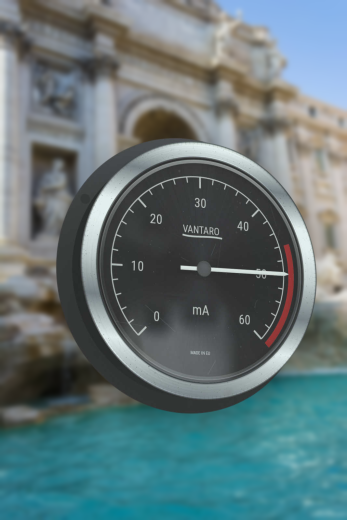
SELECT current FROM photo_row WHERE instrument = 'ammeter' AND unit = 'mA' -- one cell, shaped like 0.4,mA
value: 50,mA
